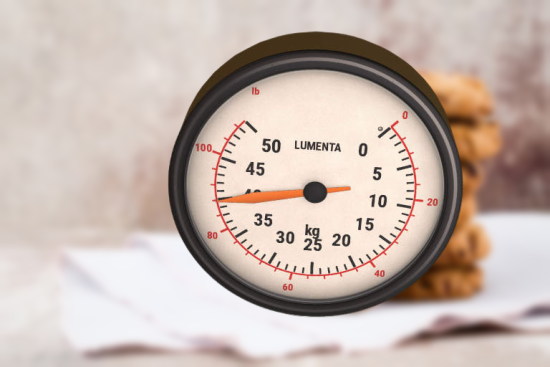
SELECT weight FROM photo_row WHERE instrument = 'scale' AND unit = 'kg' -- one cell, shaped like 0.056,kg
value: 40,kg
